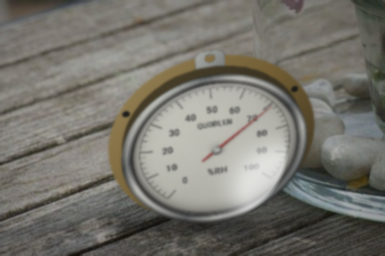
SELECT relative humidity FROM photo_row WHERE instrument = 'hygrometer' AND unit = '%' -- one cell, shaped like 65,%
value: 70,%
